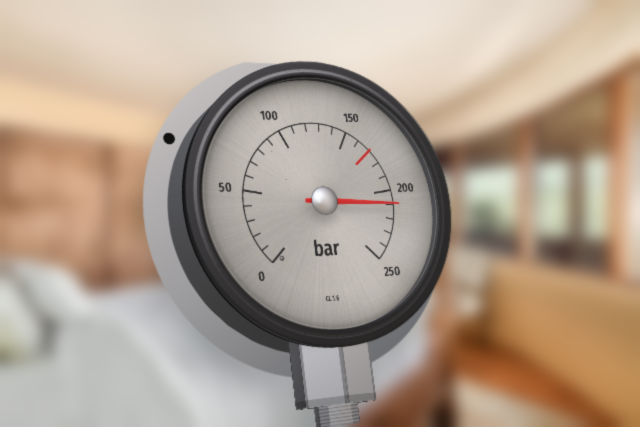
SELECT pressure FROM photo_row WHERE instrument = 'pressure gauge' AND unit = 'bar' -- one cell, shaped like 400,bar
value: 210,bar
